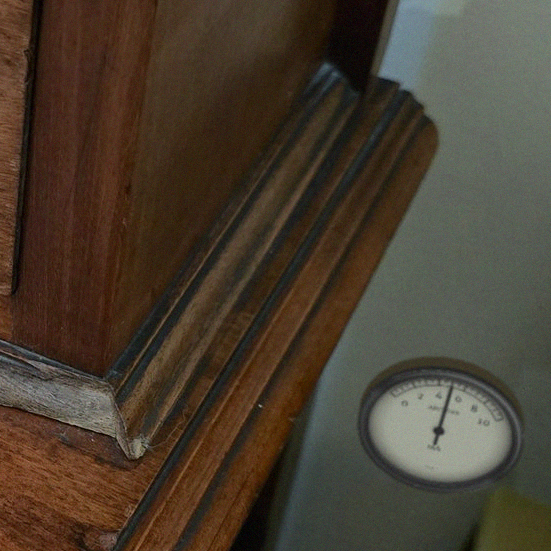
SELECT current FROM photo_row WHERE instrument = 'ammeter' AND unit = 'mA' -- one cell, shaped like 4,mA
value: 5,mA
